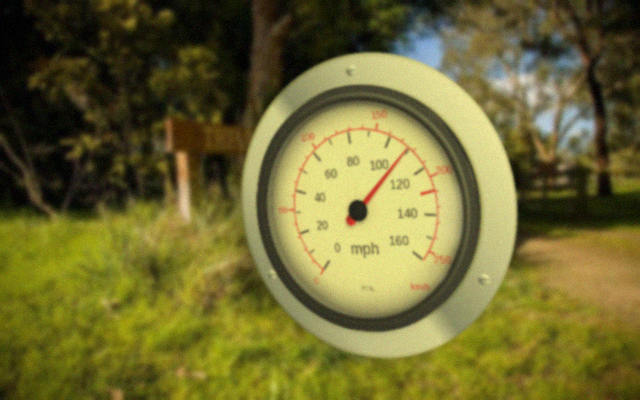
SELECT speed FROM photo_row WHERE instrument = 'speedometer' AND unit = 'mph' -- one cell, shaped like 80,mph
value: 110,mph
